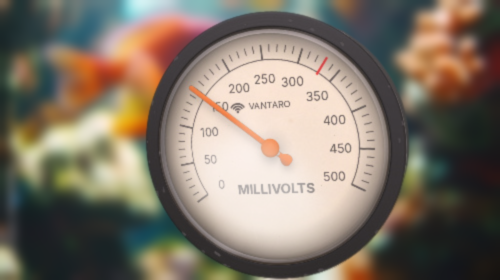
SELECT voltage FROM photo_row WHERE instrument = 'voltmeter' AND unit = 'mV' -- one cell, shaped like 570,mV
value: 150,mV
